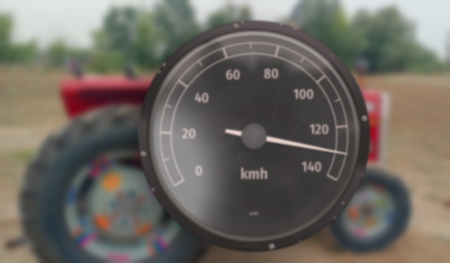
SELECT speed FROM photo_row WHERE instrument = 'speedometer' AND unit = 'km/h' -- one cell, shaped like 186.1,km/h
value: 130,km/h
